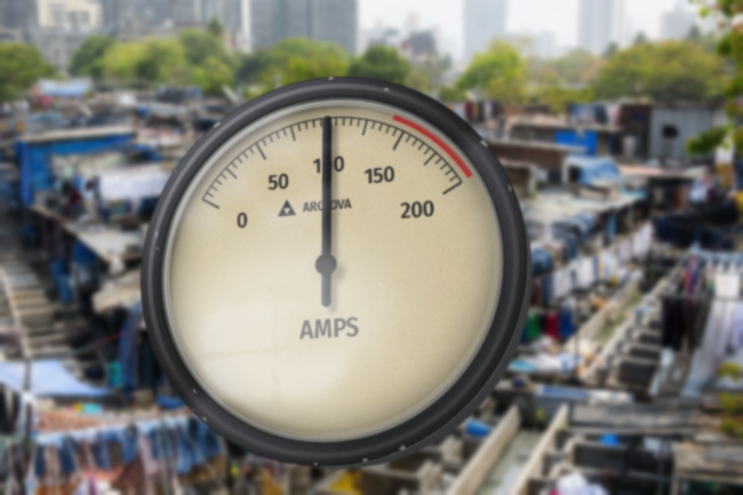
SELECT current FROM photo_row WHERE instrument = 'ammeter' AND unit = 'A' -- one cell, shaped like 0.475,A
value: 100,A
